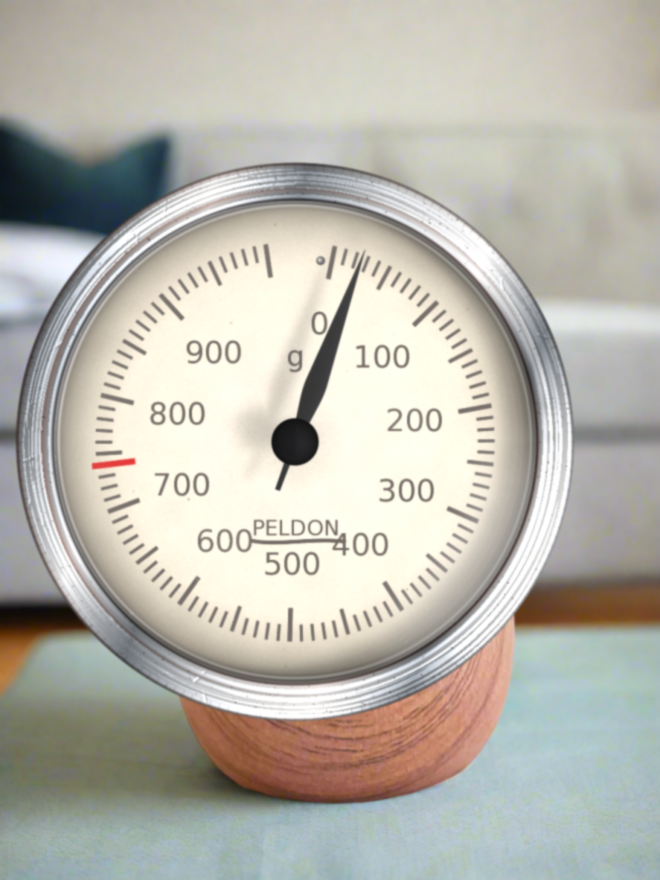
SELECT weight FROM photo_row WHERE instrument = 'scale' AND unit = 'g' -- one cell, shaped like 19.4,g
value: 25,g
